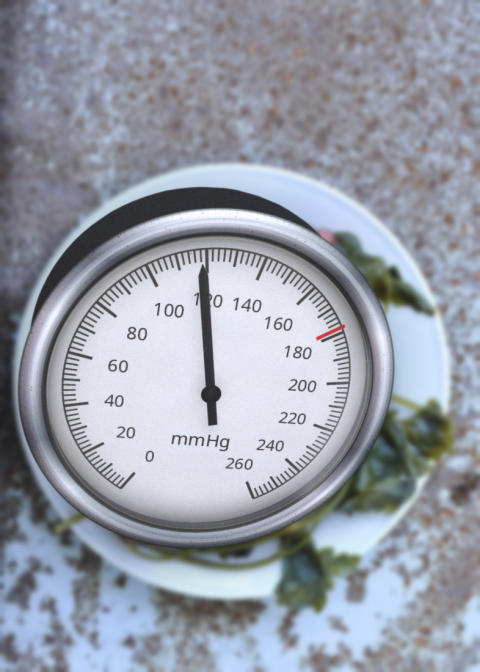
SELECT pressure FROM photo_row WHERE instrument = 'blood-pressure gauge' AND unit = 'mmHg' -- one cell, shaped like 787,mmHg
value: 118,mmHg
